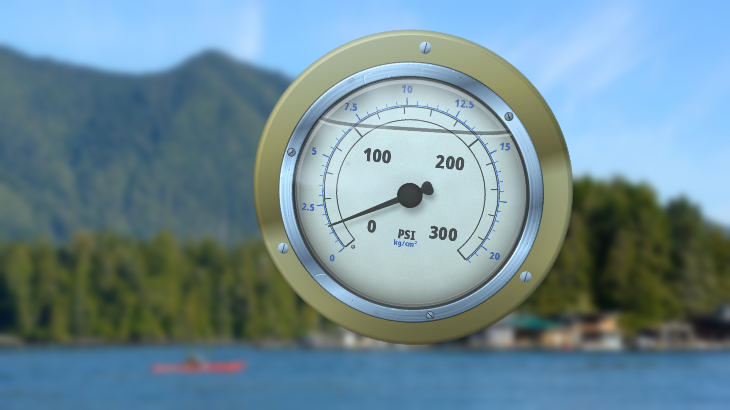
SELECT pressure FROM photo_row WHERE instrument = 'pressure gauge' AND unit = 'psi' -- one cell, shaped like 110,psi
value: 20,psi
